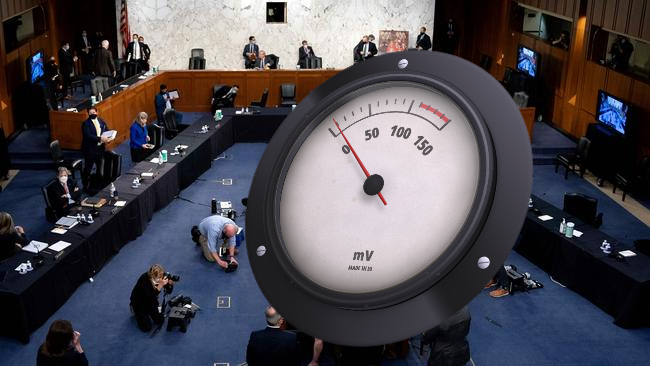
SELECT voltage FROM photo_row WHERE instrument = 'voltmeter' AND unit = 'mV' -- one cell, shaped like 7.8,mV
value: 10,mV
